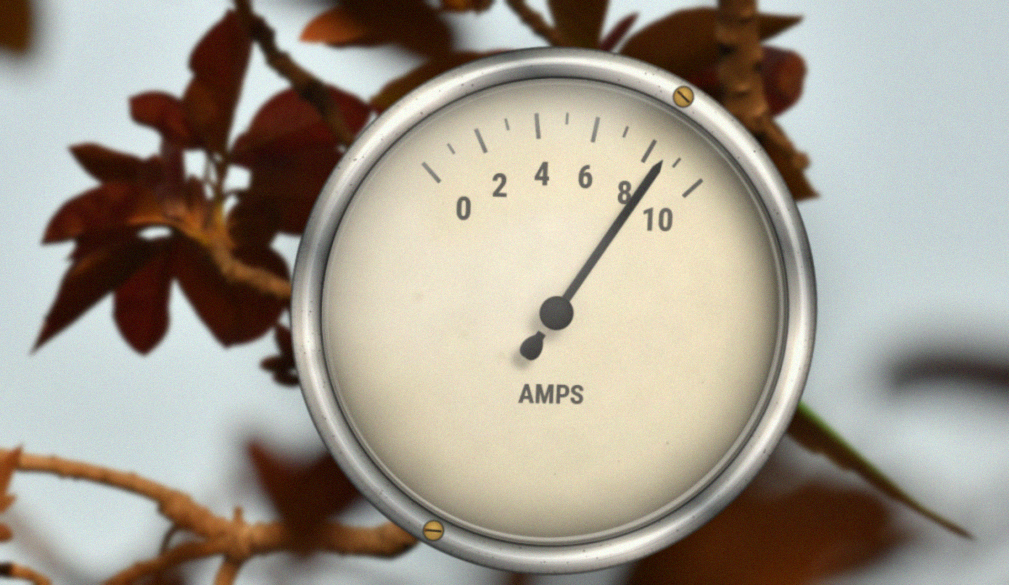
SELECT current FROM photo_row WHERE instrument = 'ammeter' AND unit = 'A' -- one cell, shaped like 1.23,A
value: 8.5,A
